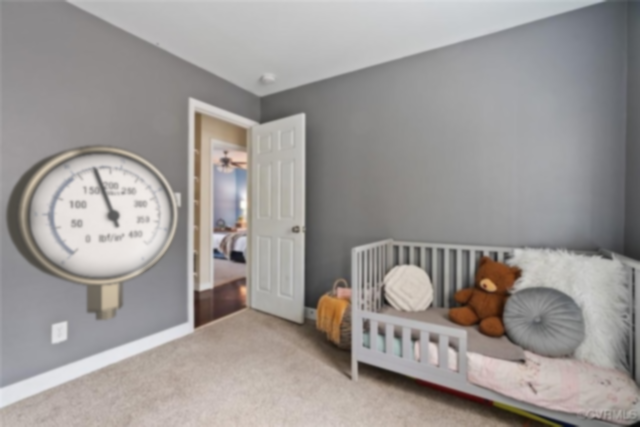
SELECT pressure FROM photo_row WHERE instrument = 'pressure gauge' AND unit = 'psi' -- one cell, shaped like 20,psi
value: 175,psi
